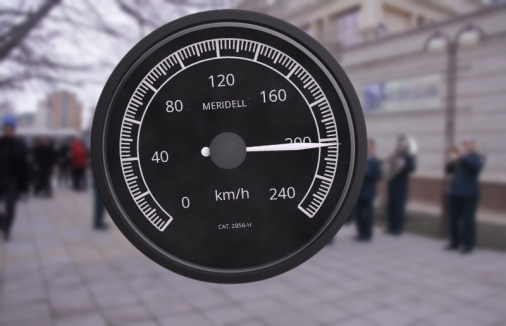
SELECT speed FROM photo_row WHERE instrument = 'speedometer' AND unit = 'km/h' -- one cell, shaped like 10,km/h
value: 202,km/h
